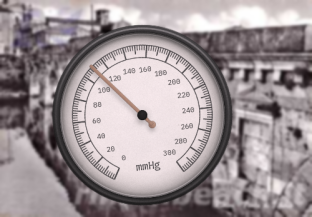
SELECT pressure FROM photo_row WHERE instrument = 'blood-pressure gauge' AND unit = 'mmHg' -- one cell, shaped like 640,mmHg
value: 110,mmHg
